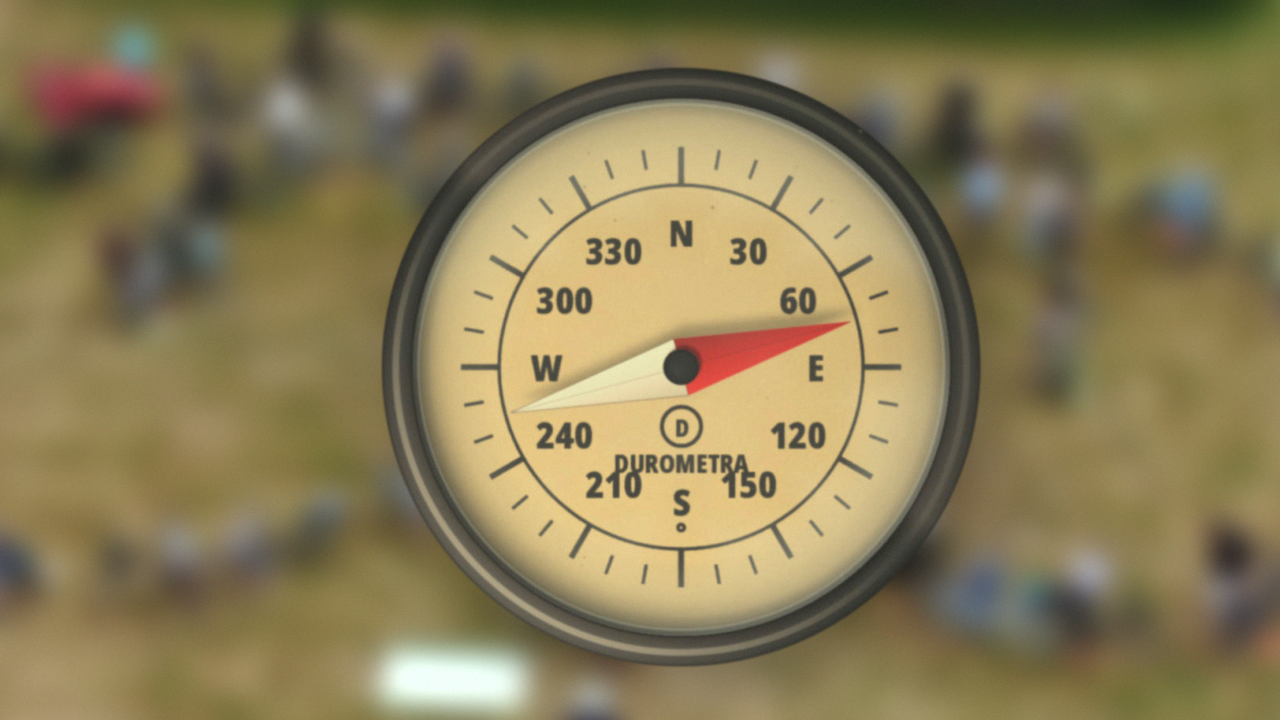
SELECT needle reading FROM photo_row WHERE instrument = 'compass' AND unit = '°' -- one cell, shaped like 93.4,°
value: 75,°
